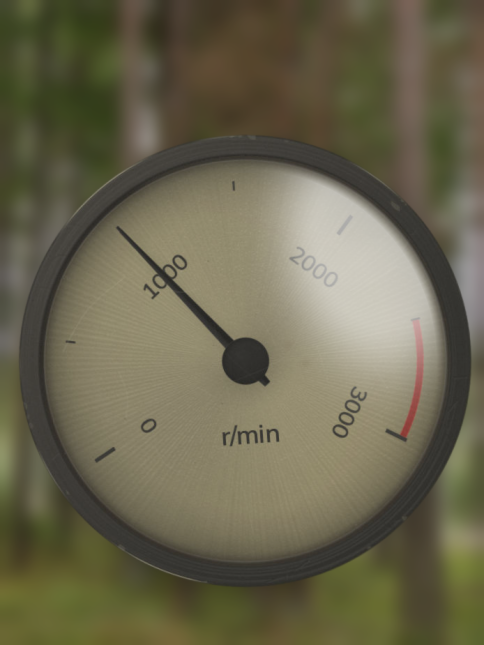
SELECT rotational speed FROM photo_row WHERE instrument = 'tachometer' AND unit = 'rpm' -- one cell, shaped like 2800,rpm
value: 1000,rpm
